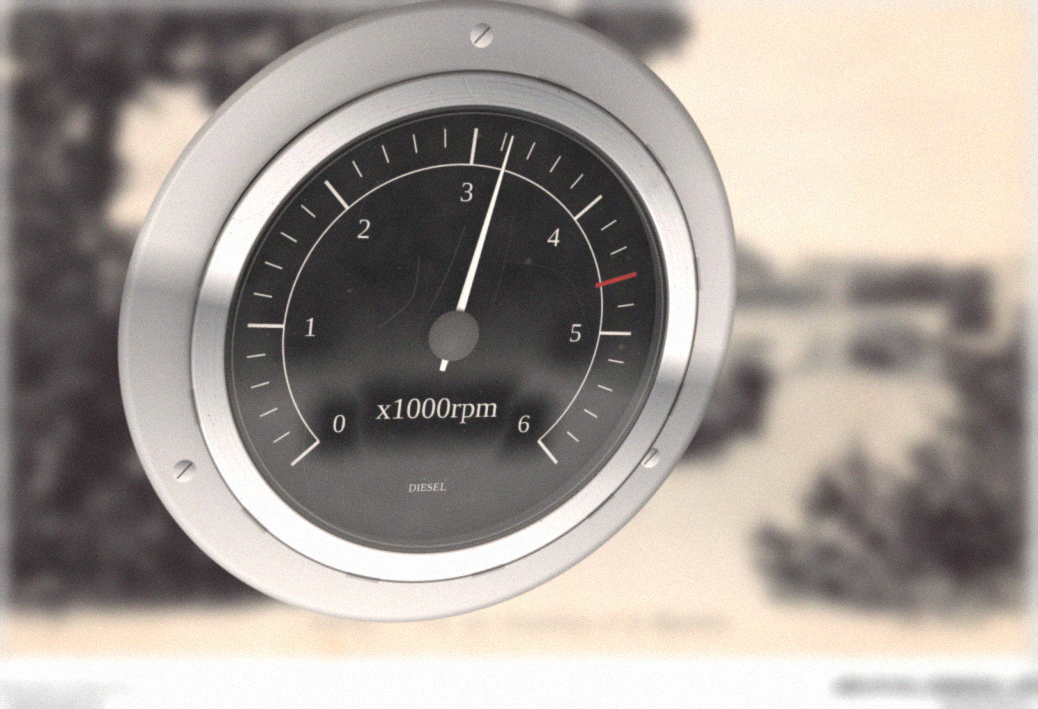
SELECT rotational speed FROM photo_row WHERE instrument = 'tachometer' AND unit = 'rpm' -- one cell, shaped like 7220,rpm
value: 3200,rpm
